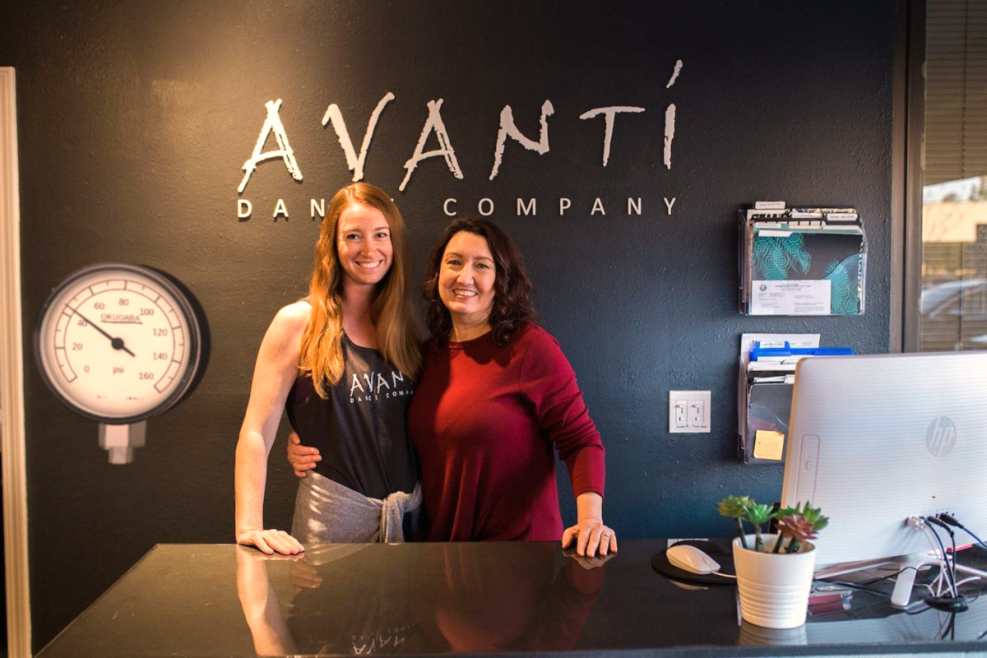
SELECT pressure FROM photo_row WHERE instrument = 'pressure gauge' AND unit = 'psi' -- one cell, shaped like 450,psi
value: 45,psi
